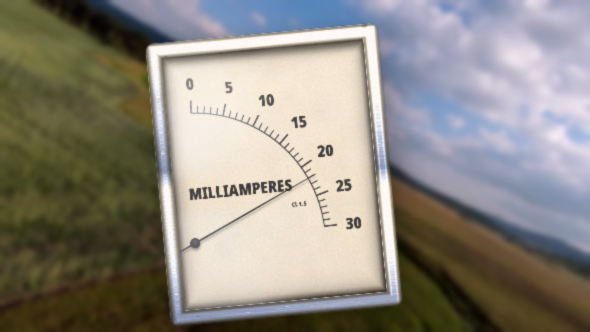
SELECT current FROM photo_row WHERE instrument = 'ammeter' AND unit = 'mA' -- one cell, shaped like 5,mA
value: 22,mA
